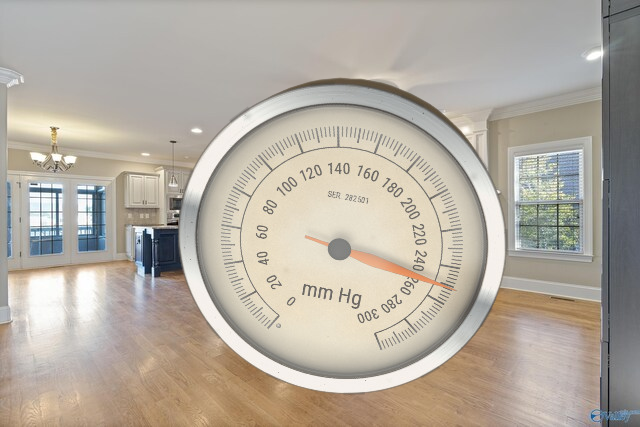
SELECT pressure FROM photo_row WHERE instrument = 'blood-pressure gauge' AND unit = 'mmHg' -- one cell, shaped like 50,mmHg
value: 250,mmHg
